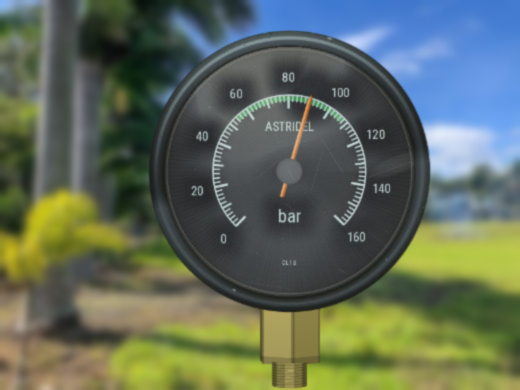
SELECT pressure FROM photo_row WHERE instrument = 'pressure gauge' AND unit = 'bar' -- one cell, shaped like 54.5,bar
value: 90,bar
